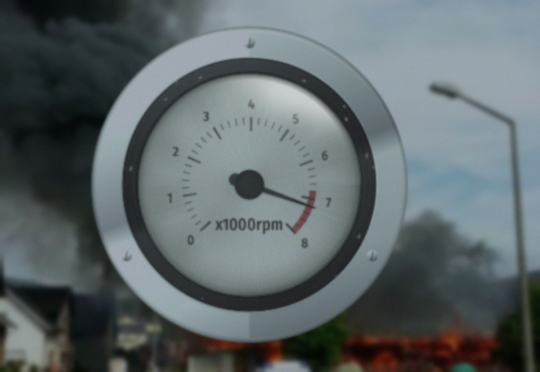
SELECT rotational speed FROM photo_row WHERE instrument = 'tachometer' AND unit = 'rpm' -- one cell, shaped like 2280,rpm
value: 7200,rpm
